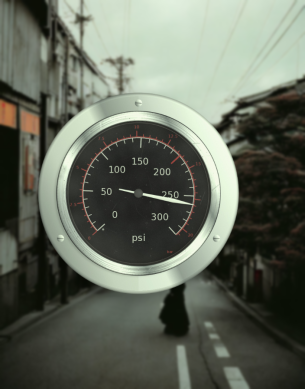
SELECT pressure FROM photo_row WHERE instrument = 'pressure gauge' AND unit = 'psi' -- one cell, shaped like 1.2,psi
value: 260,psi
